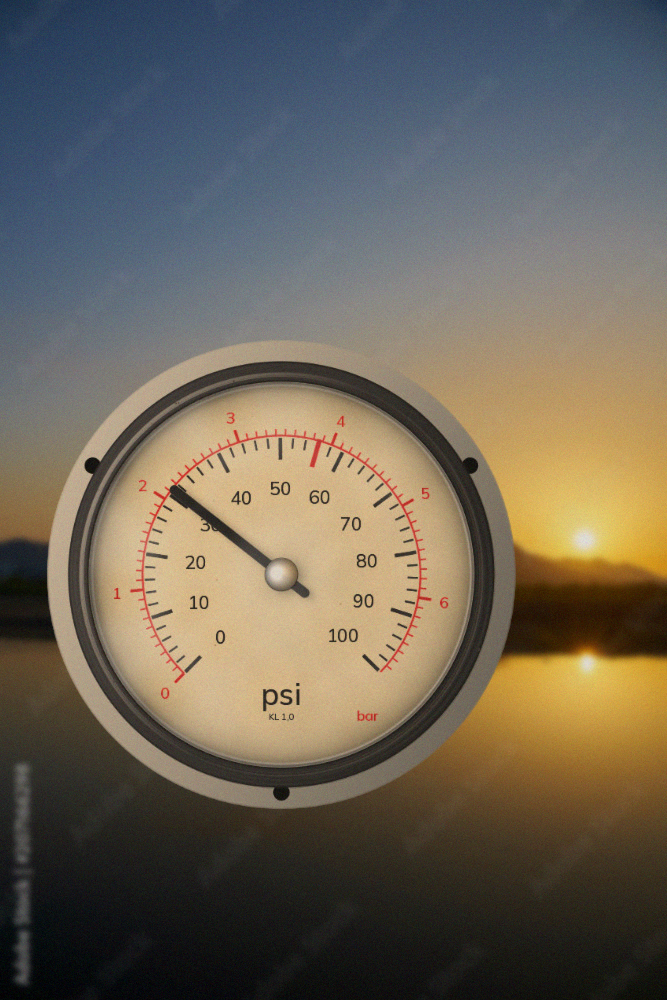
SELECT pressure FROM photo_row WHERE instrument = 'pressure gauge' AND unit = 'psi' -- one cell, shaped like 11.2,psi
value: 31,psi
